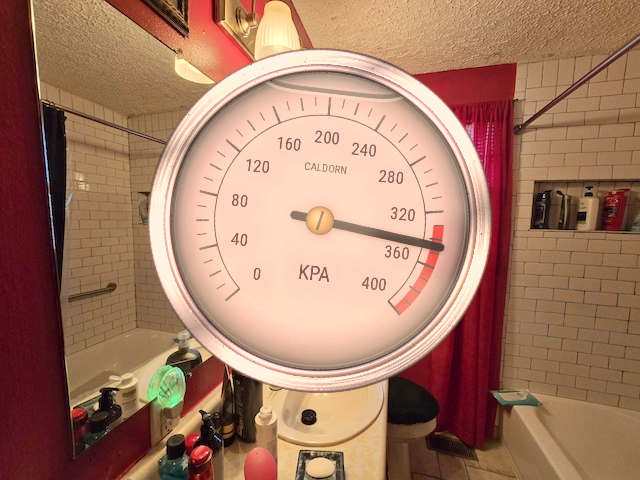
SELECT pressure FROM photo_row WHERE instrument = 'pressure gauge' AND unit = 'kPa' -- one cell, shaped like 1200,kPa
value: 345,kPa
